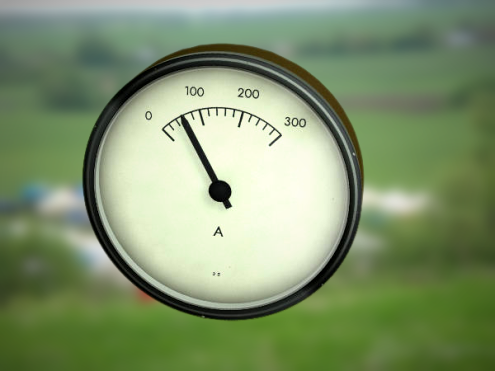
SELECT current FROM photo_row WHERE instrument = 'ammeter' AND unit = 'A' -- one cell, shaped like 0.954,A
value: 60,A
